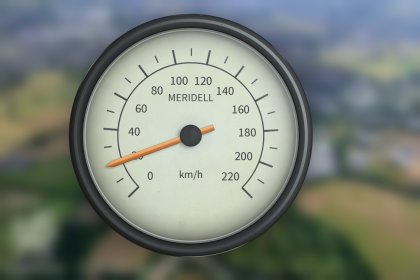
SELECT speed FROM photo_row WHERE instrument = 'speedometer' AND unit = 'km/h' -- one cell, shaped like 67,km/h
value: 20,km/h
